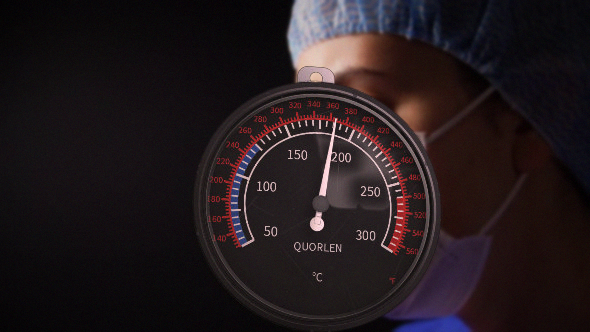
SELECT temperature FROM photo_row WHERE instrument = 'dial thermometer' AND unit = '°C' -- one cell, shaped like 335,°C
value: 185,°C
